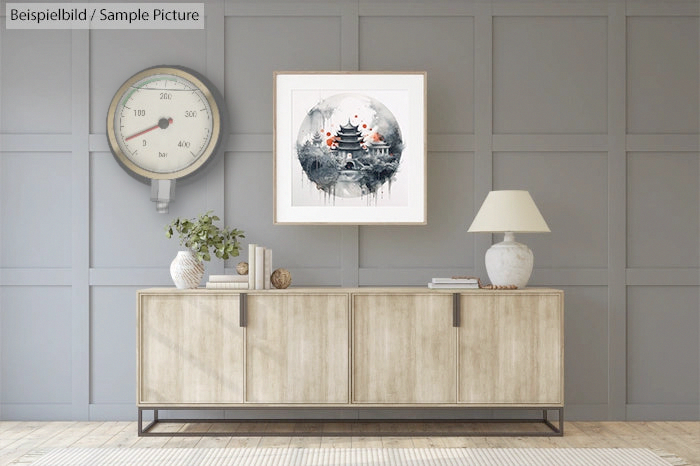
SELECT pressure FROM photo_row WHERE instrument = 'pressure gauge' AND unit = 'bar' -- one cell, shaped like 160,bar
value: 30,bar
